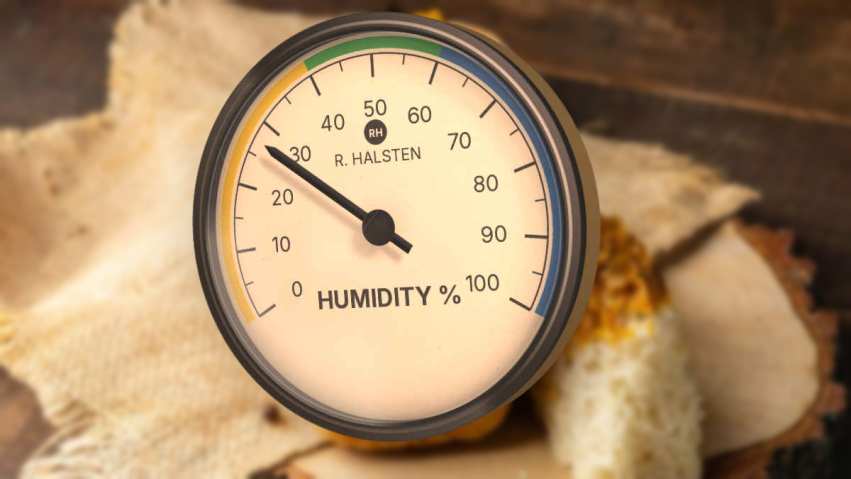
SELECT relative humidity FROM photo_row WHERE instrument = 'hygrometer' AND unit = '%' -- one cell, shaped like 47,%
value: 27.5,%
